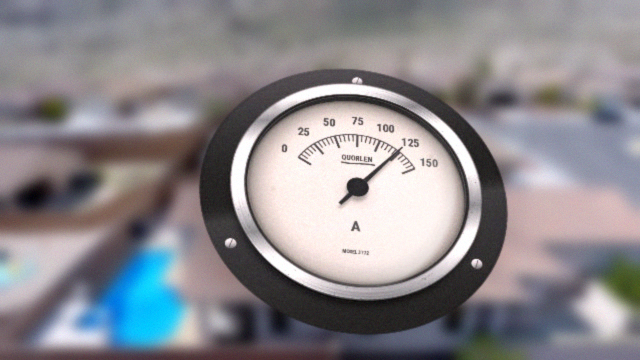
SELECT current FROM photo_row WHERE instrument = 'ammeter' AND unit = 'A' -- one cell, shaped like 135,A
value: 125,A
